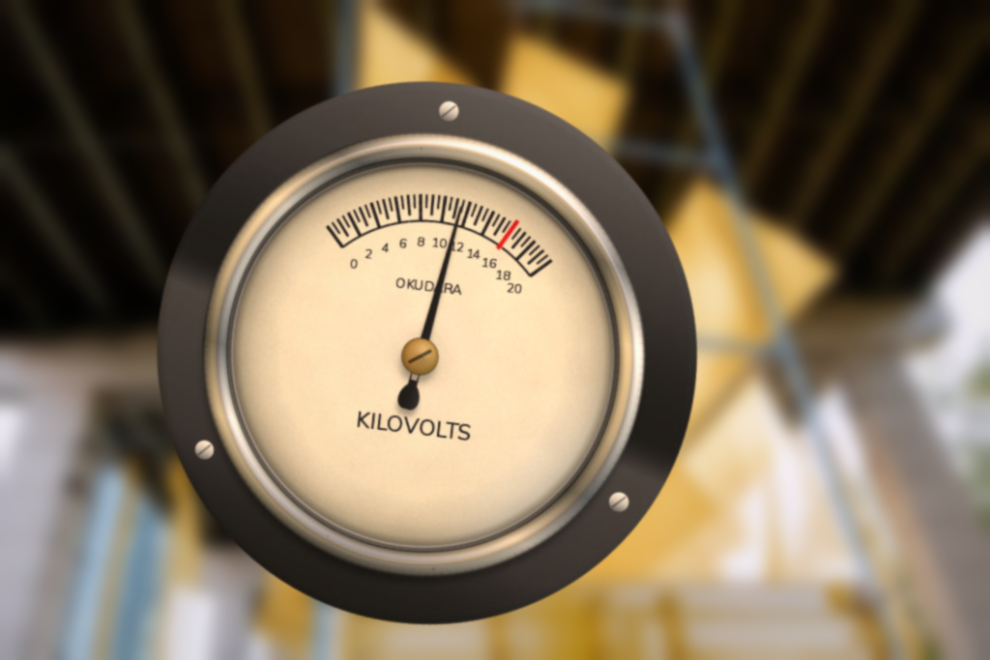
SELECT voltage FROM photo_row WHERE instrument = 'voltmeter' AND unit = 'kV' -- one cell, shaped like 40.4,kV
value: 11.5,kV
